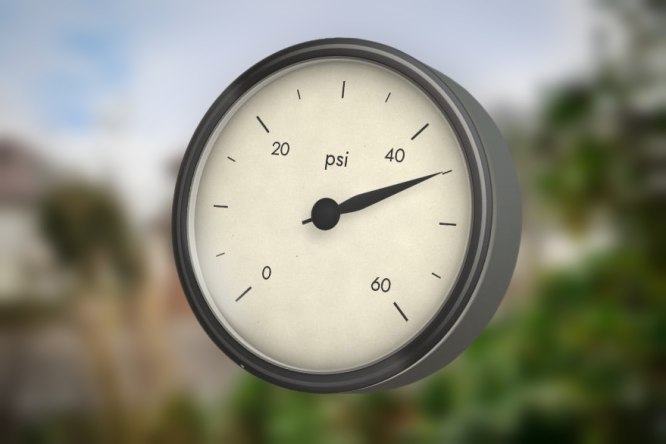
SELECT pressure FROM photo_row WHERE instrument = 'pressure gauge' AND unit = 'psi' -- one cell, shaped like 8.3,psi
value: 45,psi
